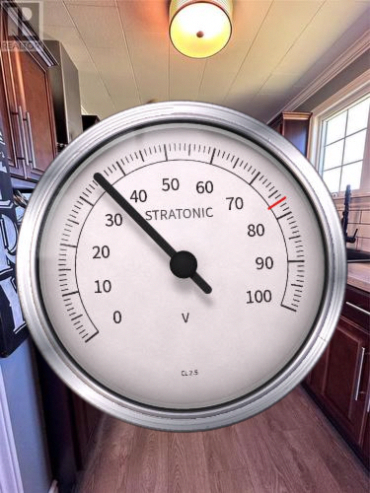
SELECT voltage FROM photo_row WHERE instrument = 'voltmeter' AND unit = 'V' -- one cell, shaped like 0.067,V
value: 35,V
